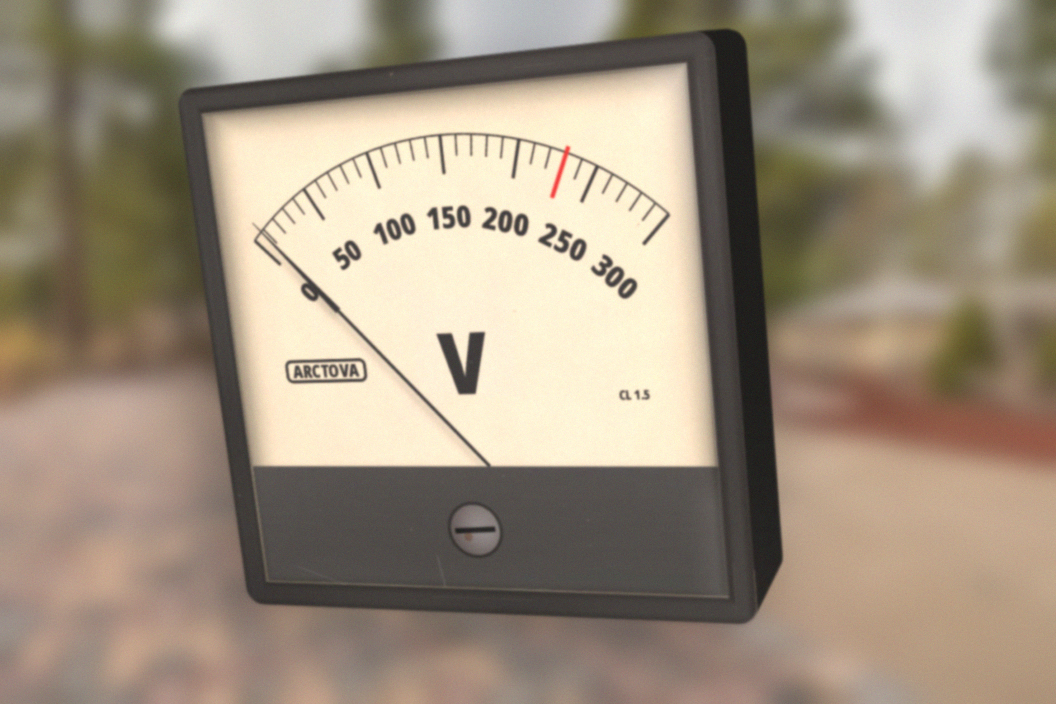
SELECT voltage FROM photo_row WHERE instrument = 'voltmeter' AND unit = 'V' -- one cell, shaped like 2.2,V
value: 10,V
